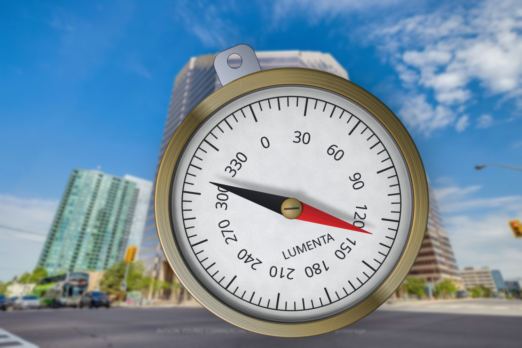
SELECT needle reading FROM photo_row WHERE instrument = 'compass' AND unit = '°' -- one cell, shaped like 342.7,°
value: 130,°
